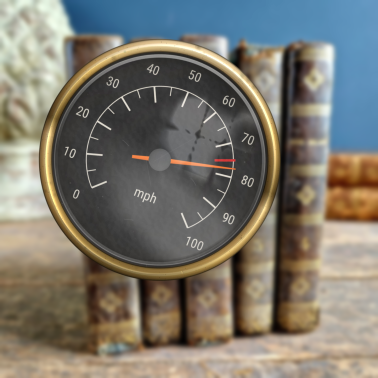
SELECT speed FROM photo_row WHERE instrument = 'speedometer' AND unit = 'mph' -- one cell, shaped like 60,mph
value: 77.5,mph
